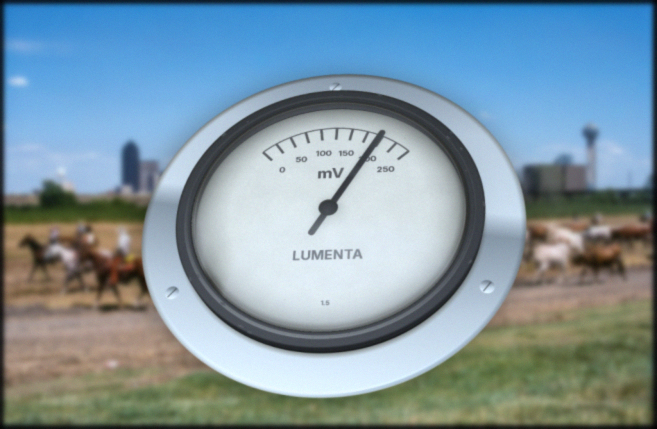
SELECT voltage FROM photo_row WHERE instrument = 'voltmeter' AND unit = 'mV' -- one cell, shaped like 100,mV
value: 200,mV
